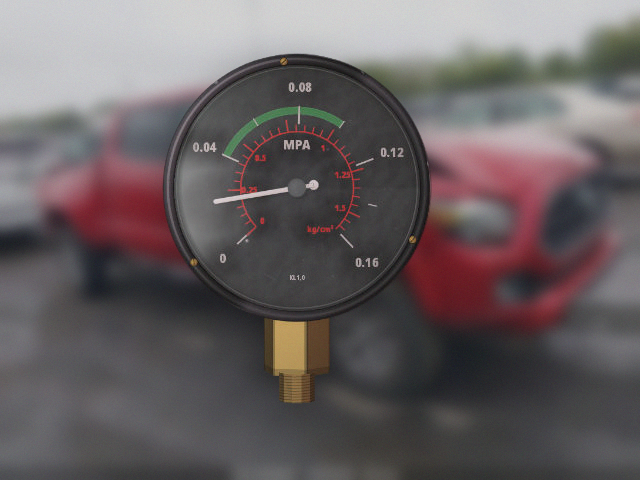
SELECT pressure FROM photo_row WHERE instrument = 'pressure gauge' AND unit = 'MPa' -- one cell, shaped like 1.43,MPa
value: 0.02,MPa
